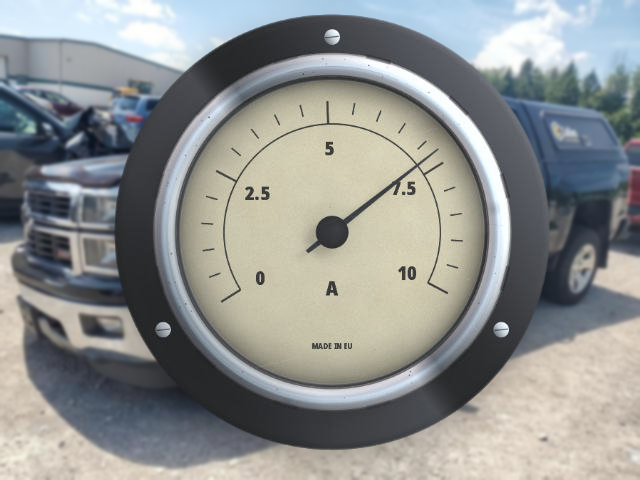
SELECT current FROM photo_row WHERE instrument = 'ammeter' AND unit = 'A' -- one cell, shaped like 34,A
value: 7.25,A
